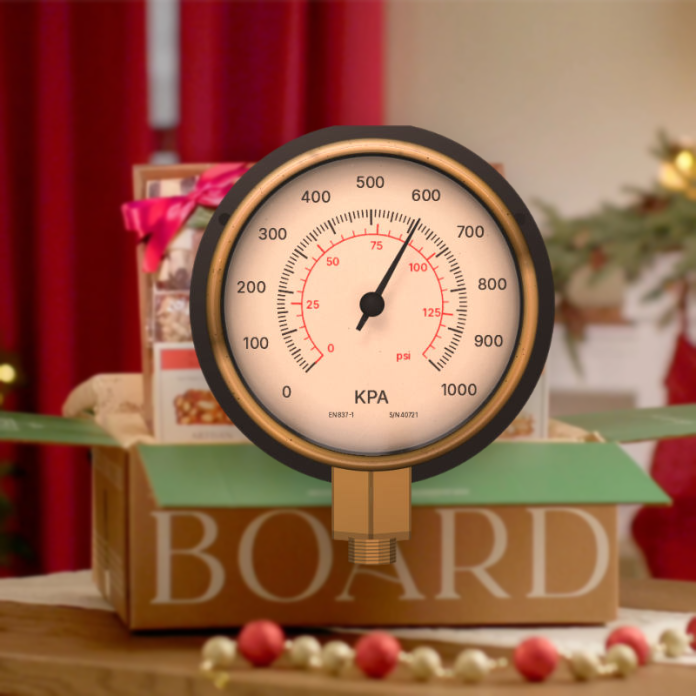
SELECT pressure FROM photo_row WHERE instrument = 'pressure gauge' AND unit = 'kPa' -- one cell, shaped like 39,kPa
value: 610,kPa
